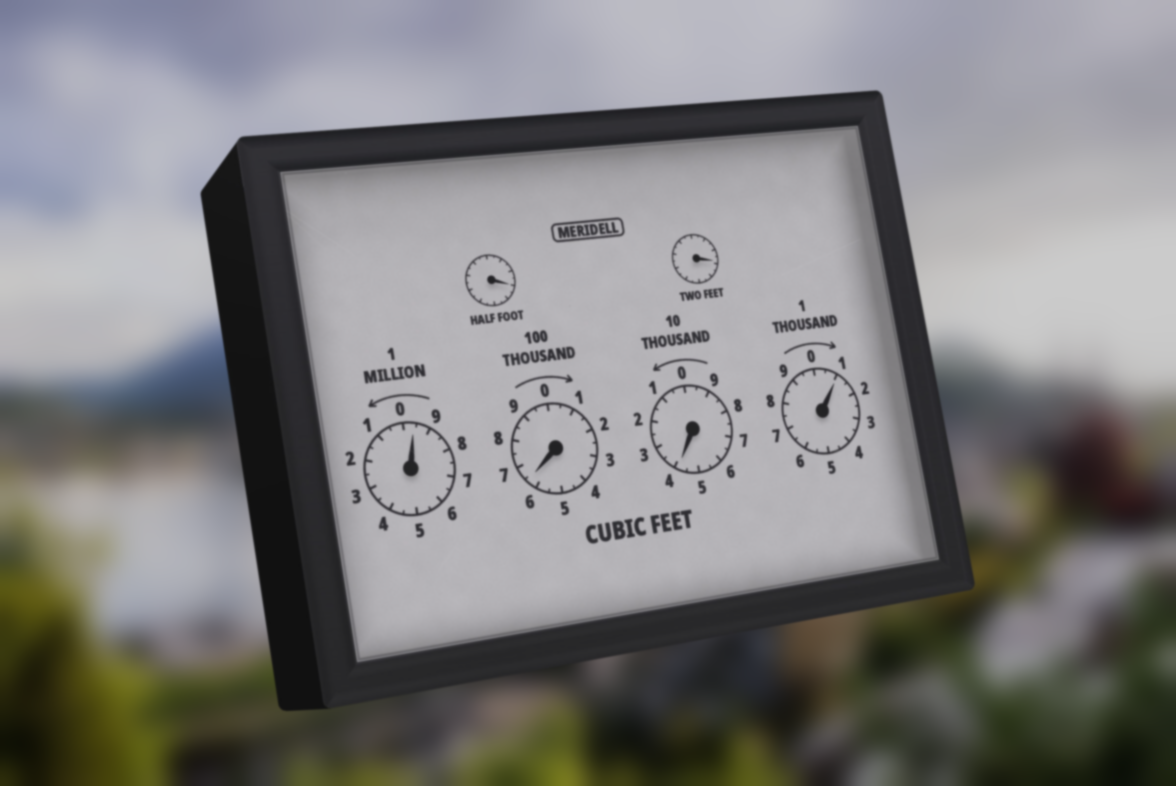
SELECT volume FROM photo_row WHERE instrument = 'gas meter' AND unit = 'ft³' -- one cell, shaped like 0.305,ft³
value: 964100,ft³
